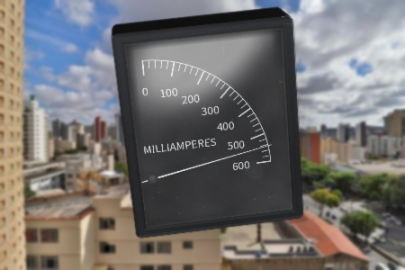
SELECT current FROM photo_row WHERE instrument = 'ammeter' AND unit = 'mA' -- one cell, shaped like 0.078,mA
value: 540,mA
